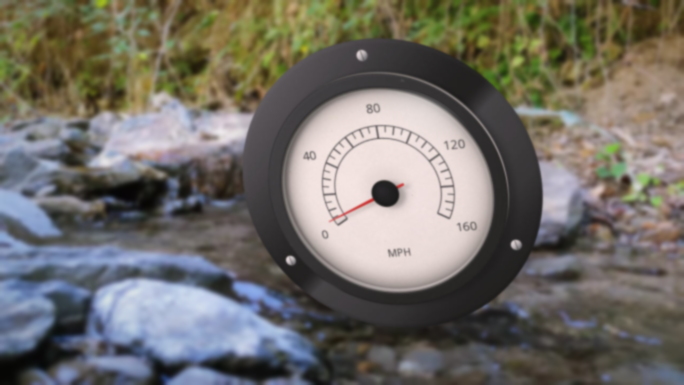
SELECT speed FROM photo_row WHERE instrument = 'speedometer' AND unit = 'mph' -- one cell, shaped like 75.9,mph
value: 5,mph
